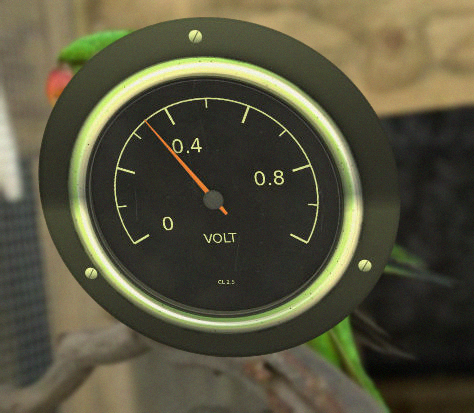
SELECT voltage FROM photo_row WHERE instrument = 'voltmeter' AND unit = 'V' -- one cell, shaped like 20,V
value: 0.35,V
